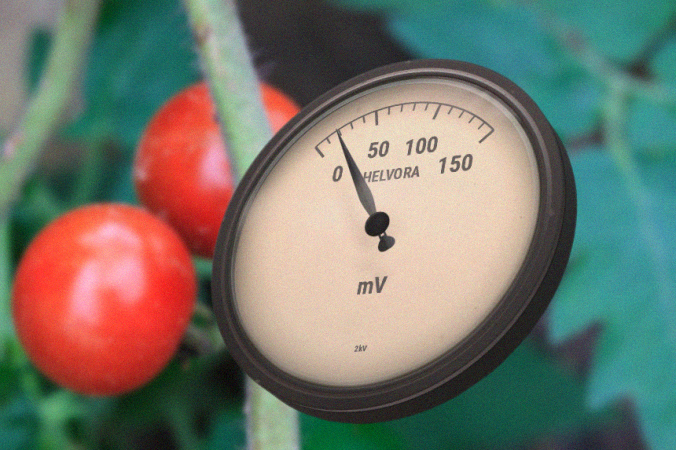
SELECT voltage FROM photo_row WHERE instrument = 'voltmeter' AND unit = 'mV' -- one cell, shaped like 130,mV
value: 20,mV
